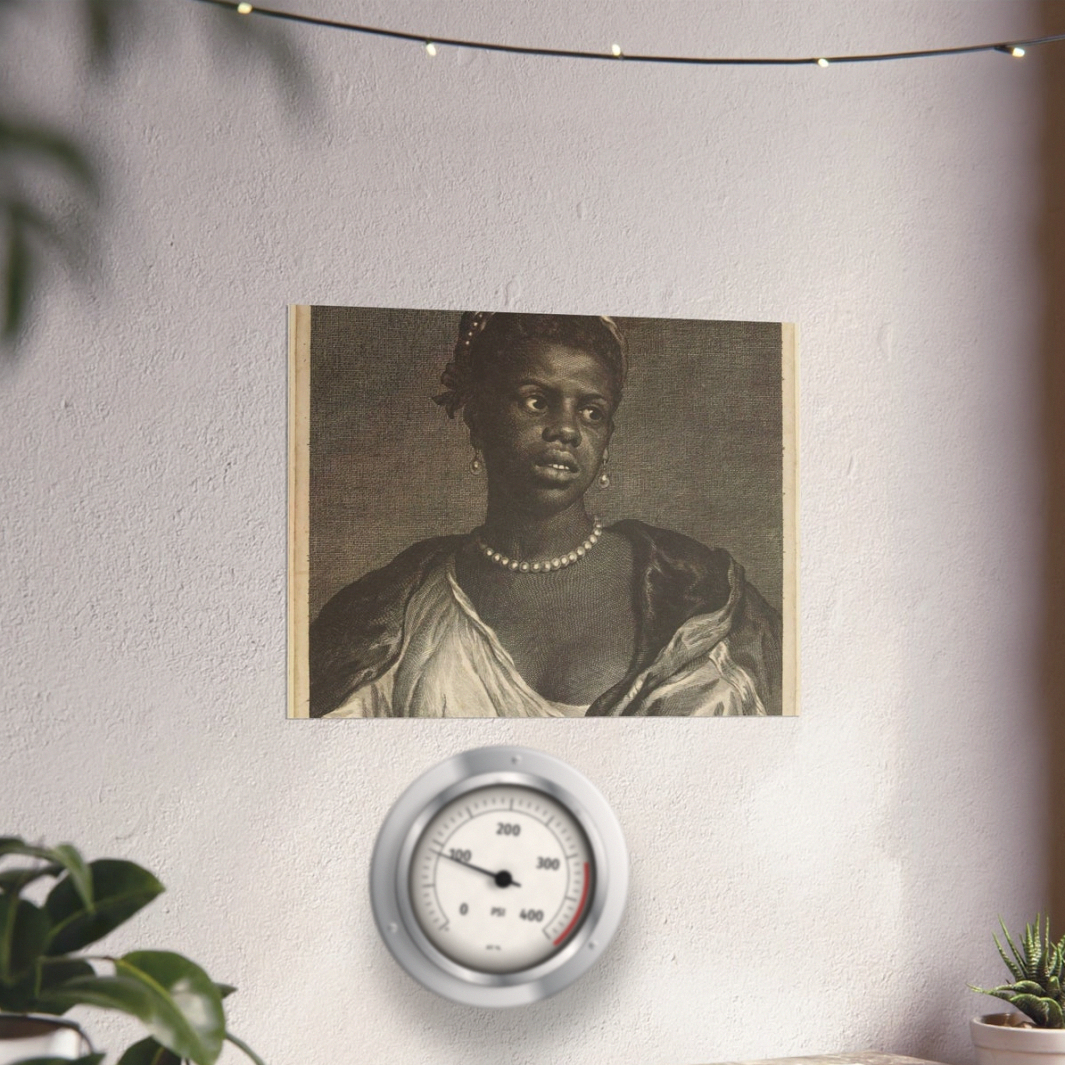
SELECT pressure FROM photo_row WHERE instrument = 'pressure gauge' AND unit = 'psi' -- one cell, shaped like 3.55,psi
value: 90,psi
